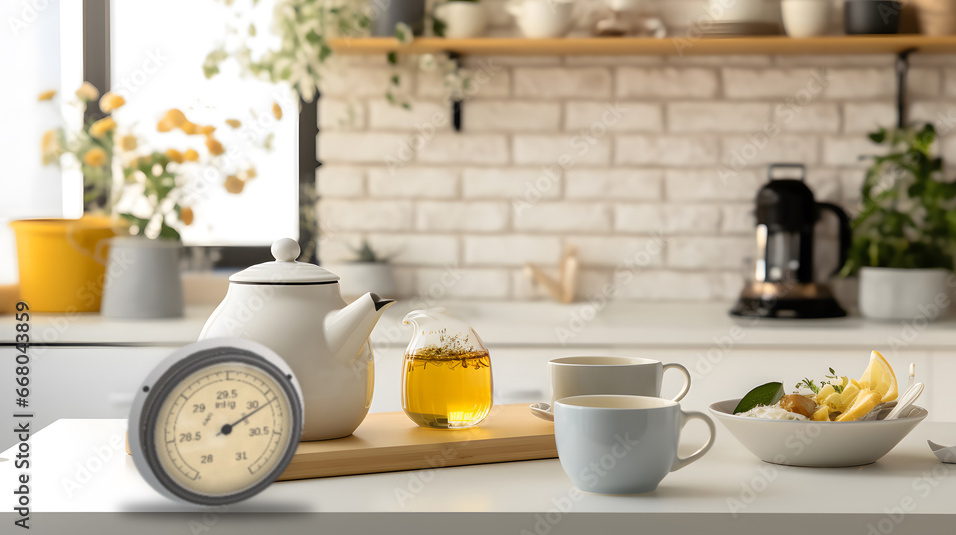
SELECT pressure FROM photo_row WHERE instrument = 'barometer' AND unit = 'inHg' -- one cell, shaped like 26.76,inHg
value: 30.1,inHg
